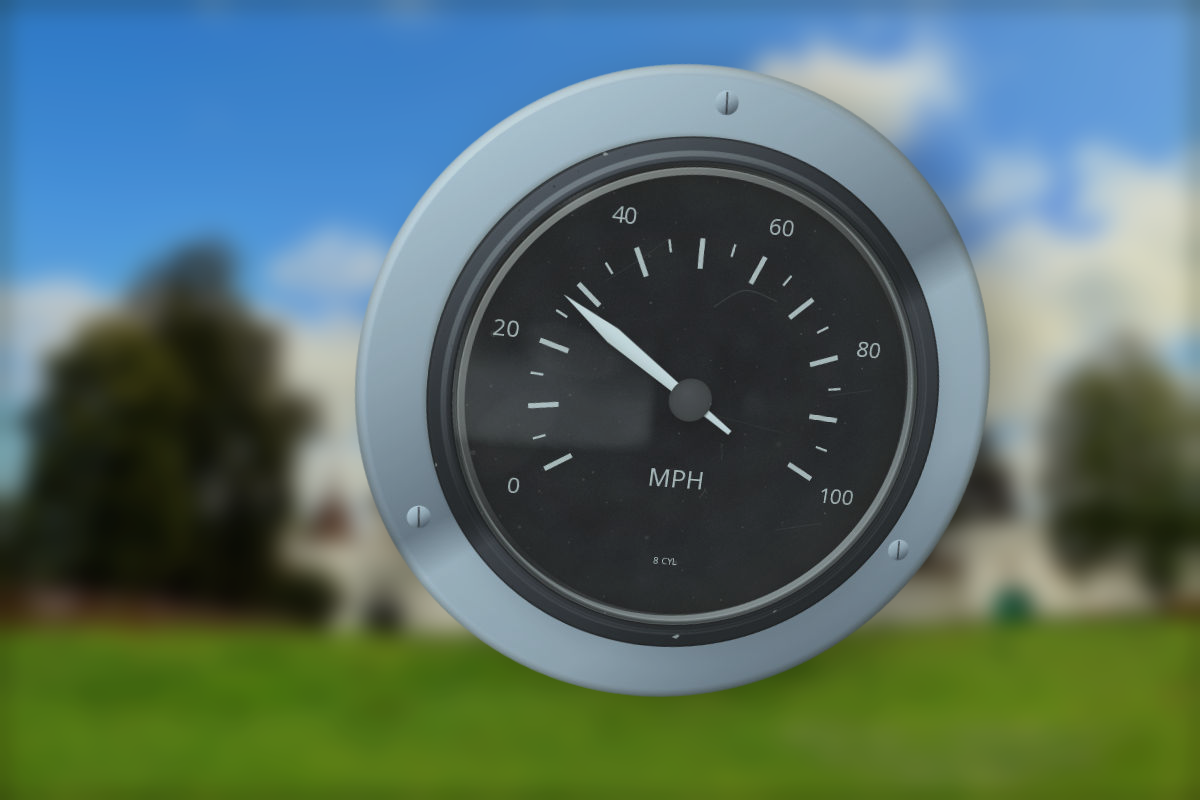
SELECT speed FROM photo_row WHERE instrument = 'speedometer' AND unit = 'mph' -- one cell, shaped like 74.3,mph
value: 27.5,mph
